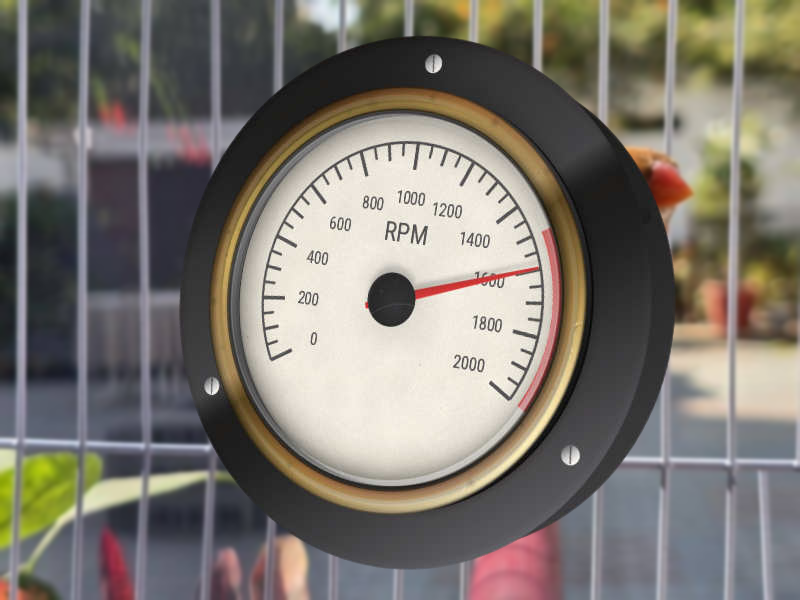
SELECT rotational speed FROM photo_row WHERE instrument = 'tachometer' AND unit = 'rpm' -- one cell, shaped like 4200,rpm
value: 1600,rpm
